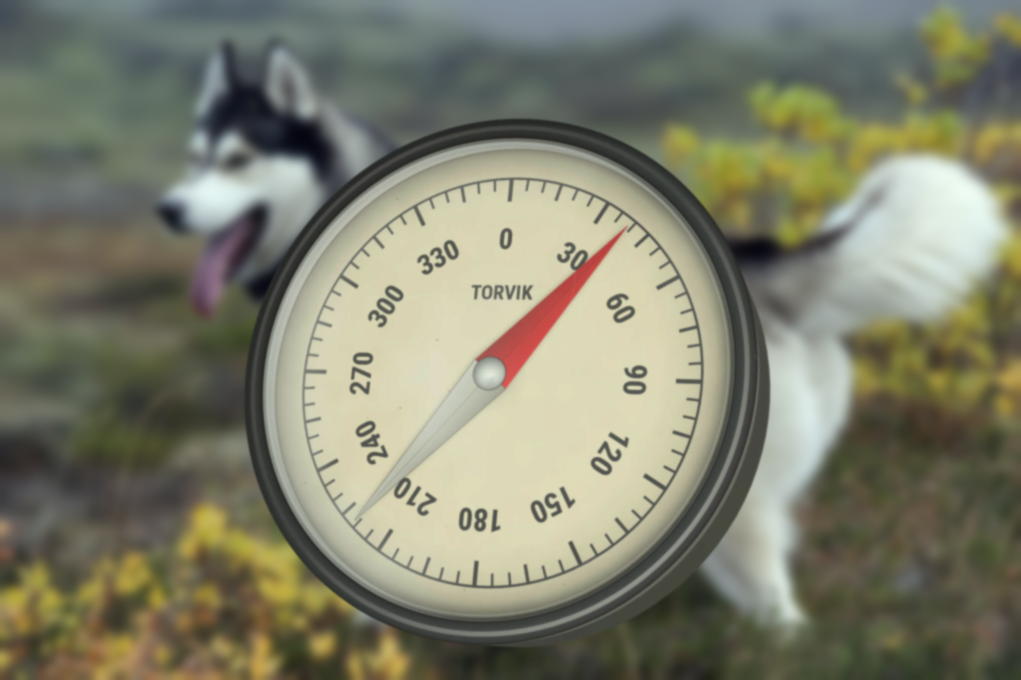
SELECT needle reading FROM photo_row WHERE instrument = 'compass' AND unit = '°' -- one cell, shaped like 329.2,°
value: 40,°
